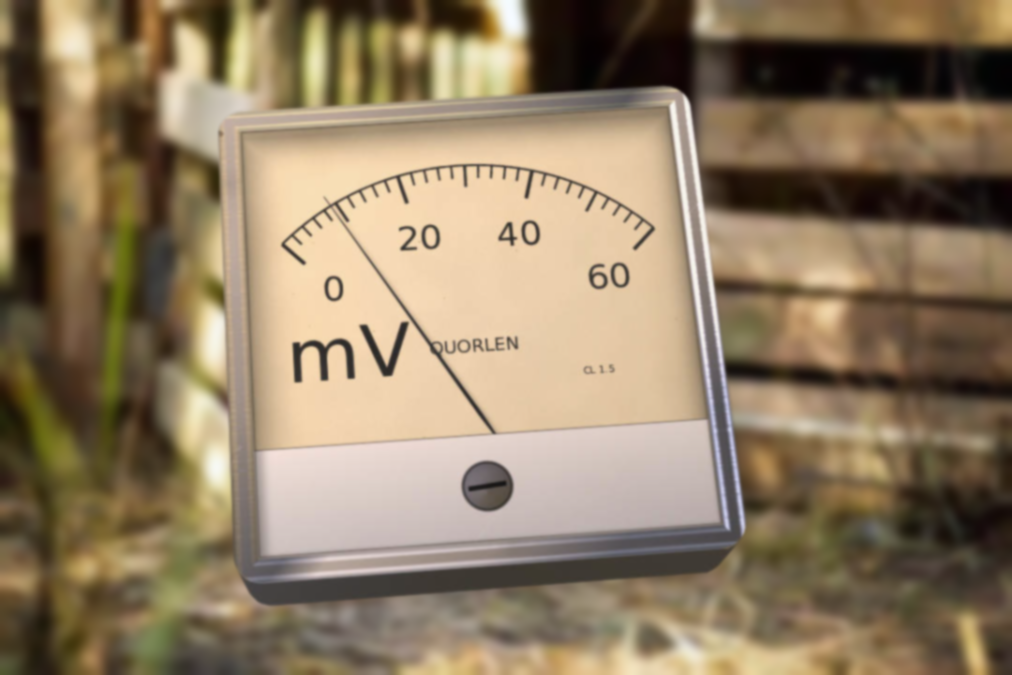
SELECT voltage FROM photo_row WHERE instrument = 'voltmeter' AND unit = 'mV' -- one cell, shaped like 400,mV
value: 9,mV
